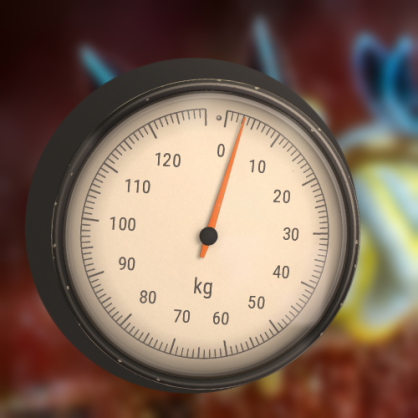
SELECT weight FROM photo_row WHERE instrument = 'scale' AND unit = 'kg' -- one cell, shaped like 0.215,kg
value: 3,kg
